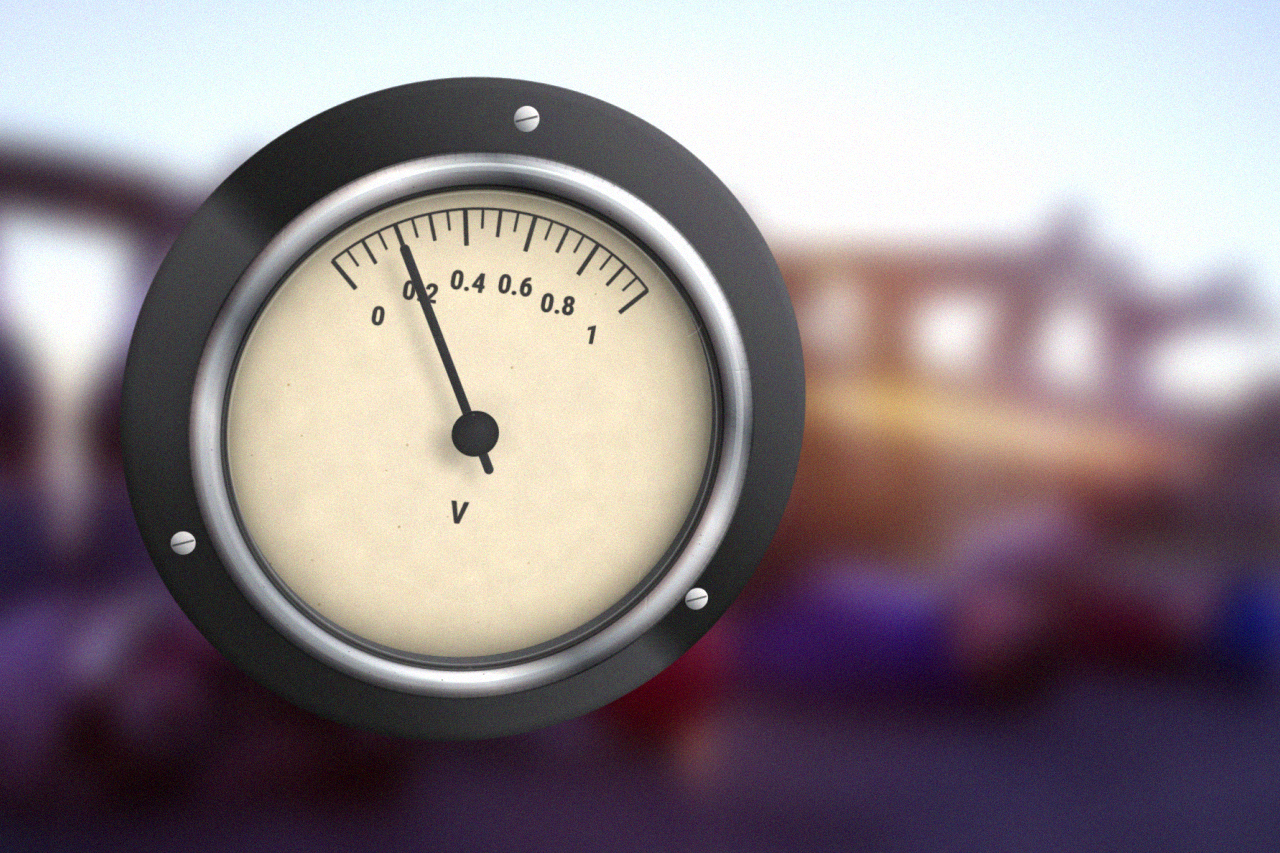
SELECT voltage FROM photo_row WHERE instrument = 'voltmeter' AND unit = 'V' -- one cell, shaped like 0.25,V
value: 0.2,V
